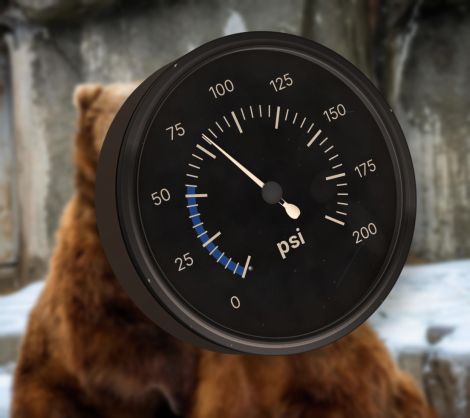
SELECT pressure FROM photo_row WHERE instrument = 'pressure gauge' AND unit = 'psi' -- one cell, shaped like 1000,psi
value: 80,psi
